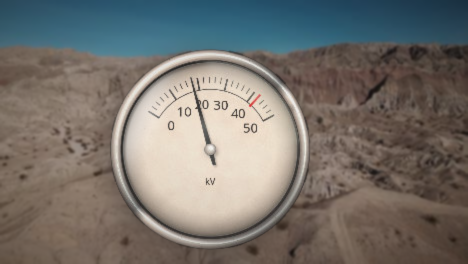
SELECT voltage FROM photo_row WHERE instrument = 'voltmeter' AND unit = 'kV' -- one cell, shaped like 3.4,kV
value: 18,kV
